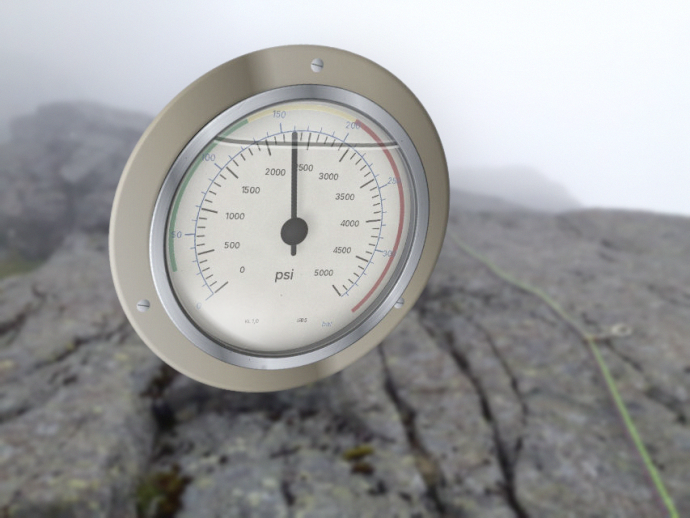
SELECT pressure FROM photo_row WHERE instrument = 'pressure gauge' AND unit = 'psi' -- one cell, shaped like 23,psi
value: 2300,psi
